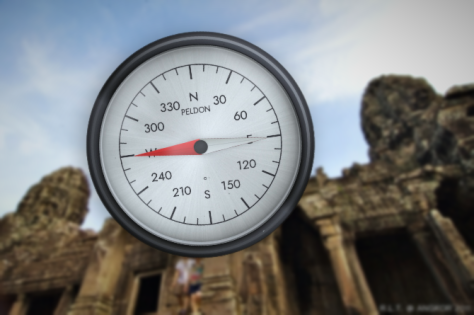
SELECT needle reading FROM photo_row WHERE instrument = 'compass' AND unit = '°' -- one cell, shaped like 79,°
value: 270,°
